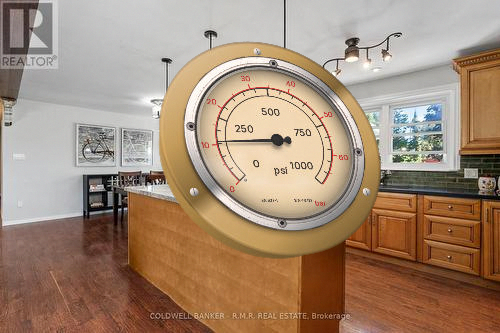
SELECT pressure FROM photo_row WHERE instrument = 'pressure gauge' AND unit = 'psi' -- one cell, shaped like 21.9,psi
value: 150,psi
